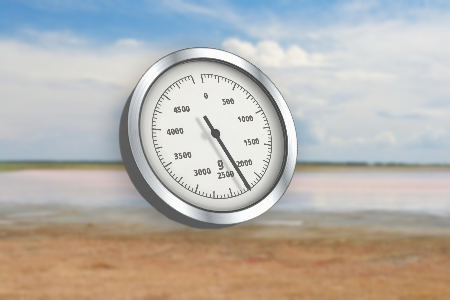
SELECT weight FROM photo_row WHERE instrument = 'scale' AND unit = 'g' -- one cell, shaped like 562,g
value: 2250,g
